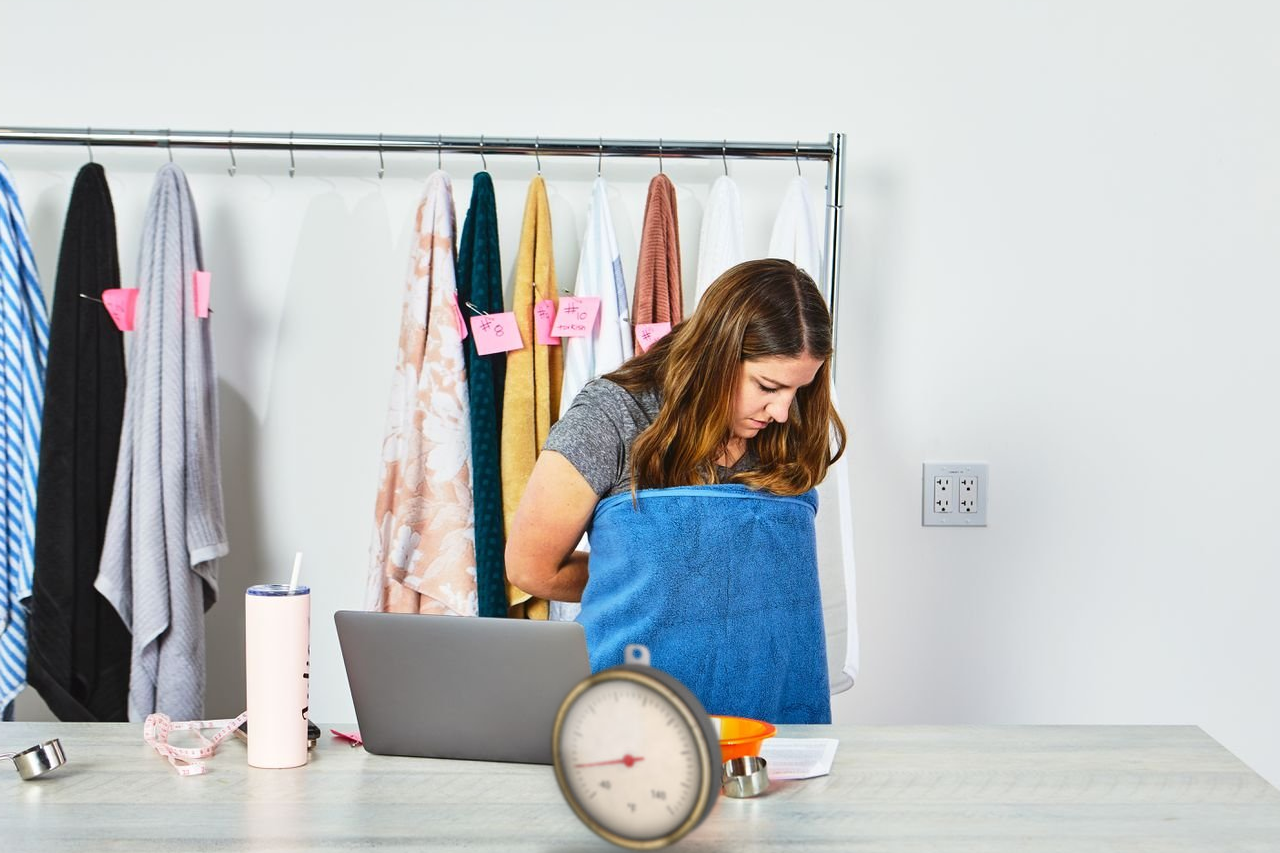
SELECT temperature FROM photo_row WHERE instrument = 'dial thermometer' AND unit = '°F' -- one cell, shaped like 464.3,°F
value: -20,°F
